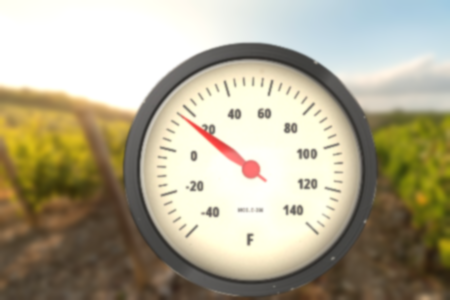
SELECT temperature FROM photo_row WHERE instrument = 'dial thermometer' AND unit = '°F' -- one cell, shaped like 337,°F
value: 16,°F
